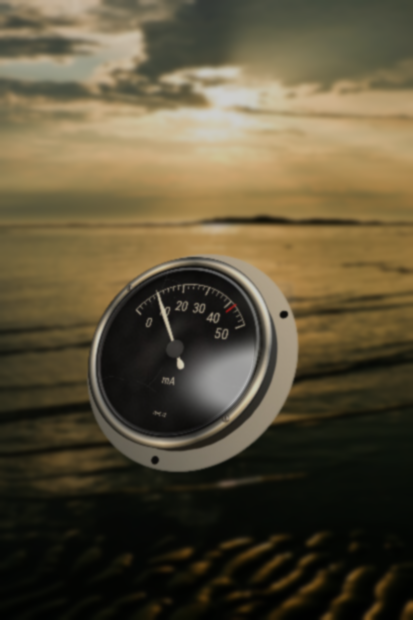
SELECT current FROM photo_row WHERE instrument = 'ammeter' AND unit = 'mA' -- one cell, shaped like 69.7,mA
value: 10,mA
